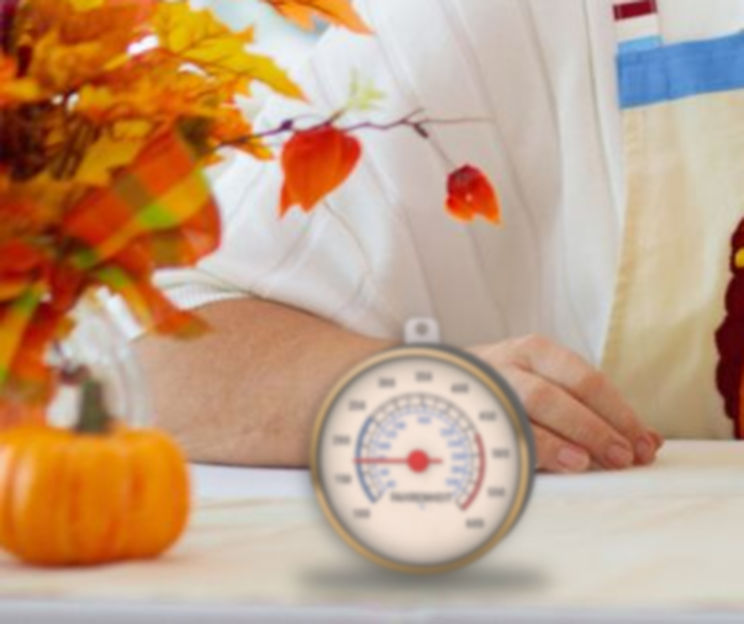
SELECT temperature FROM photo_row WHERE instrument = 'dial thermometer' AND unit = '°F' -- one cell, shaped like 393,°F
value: 175,°F
